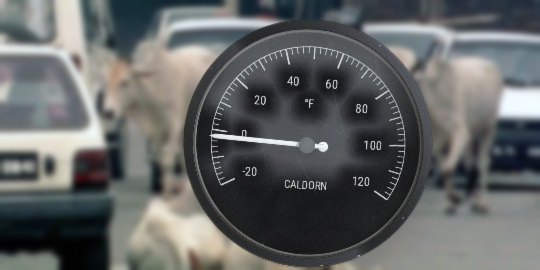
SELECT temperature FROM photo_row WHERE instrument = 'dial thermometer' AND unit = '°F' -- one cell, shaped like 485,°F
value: -2,°F
